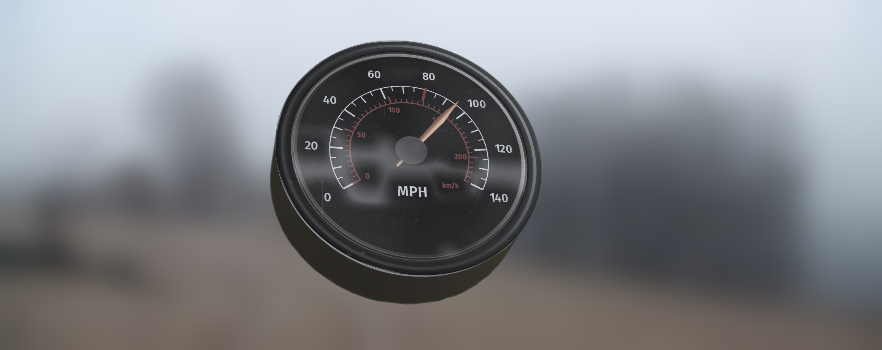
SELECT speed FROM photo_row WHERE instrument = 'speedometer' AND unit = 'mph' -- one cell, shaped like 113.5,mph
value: 95,mph
